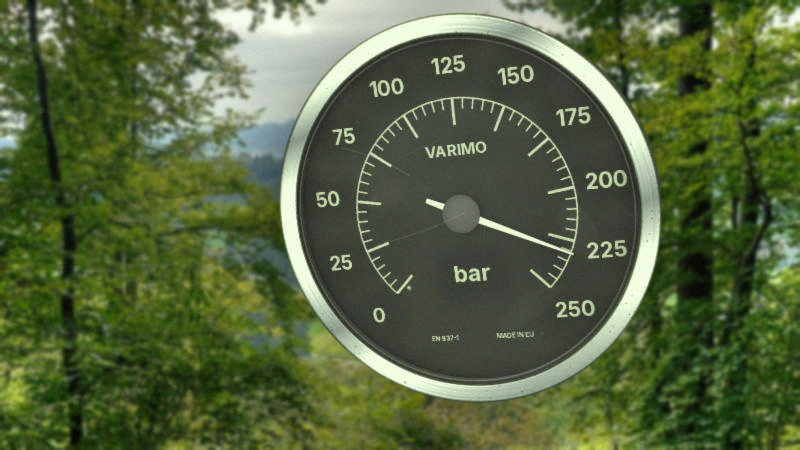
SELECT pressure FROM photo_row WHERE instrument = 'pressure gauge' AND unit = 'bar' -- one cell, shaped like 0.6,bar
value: 230,bar
